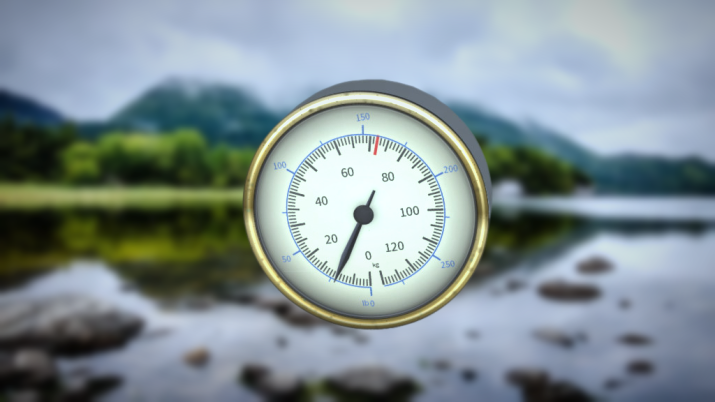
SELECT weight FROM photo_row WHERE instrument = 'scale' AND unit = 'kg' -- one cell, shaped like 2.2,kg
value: 10,kg
